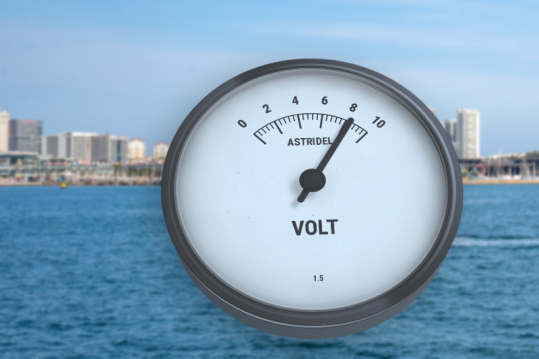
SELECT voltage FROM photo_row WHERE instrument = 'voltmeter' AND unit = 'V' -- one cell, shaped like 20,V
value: 8.4,V
